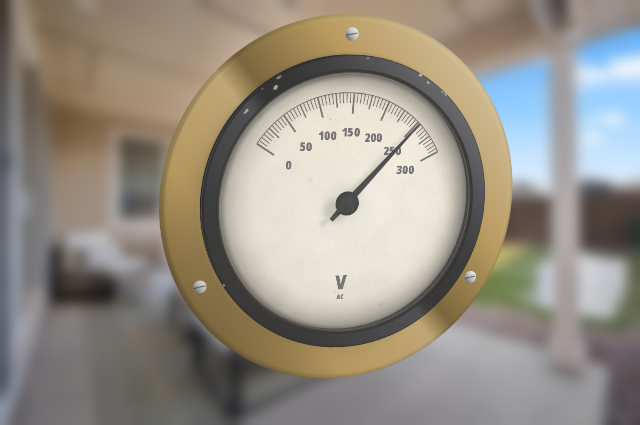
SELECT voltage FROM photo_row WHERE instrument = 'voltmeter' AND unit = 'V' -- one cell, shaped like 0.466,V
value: 250,V
